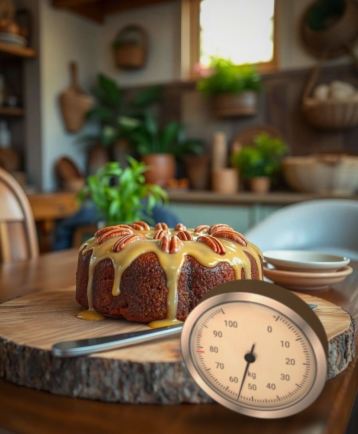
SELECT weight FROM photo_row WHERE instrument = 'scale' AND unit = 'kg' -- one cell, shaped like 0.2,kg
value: 55,kg
